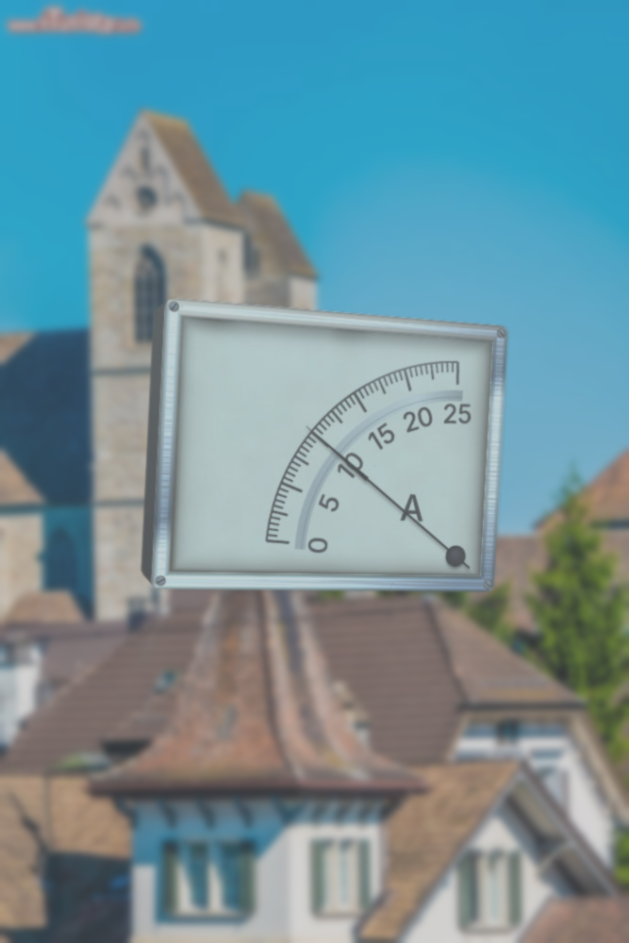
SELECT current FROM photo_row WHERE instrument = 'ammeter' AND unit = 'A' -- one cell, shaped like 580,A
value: 10,A
